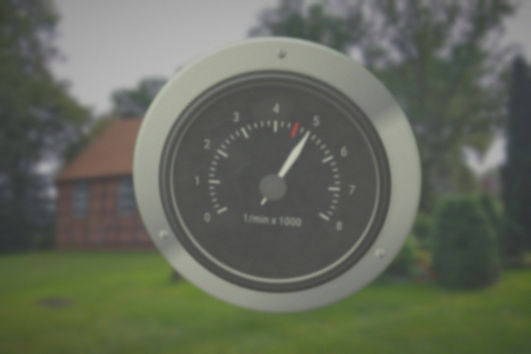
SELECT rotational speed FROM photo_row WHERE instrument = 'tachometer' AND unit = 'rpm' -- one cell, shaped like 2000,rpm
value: 5000,rpm
